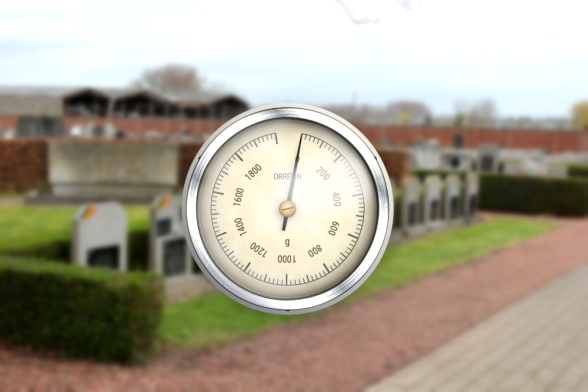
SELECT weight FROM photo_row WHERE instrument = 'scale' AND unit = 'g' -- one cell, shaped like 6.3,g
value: 0,g
